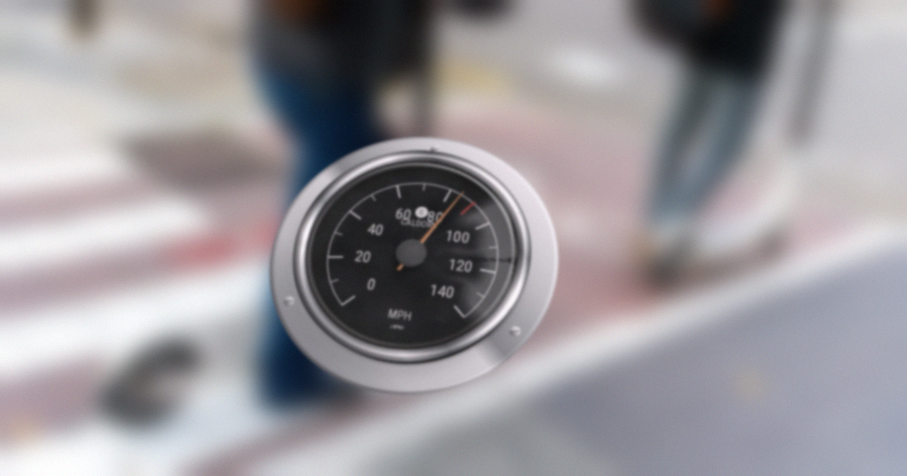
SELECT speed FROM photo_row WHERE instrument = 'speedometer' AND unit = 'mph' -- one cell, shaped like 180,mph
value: 85,mph
